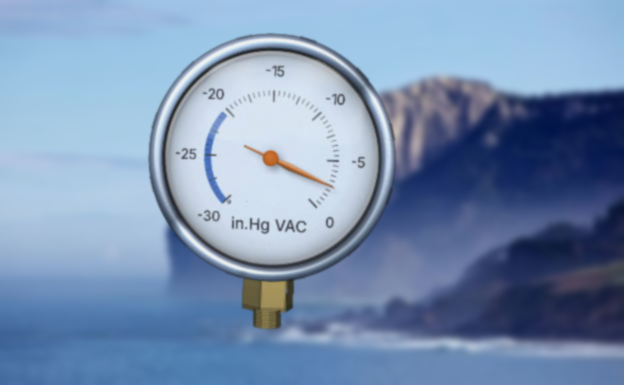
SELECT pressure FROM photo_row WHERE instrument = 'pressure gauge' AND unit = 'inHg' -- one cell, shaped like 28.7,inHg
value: -2.5,inHg
